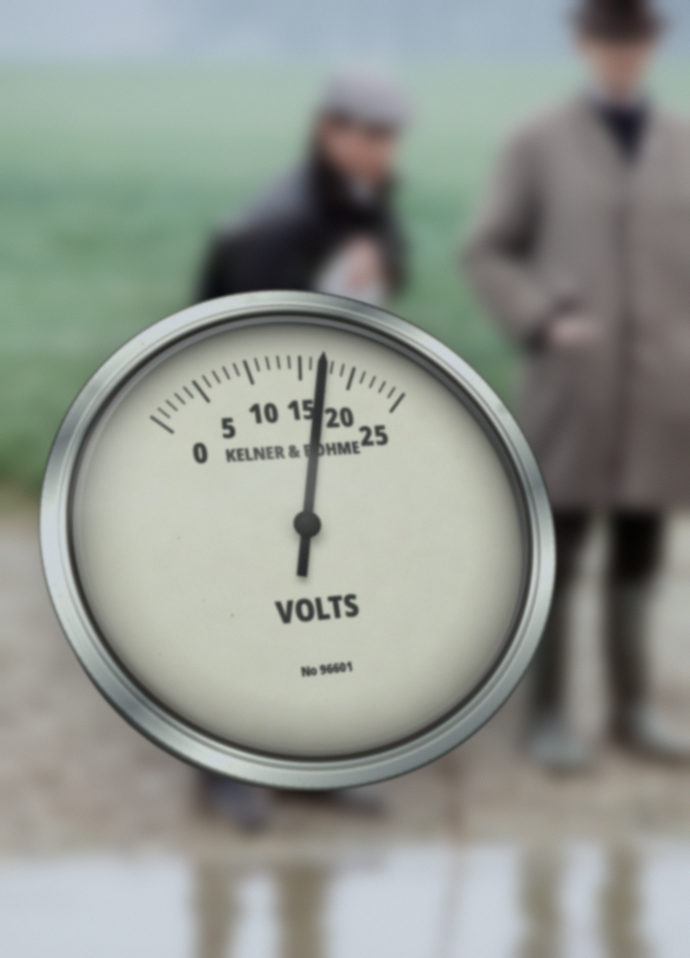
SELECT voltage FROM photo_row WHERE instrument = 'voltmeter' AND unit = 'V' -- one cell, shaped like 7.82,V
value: 17,V
